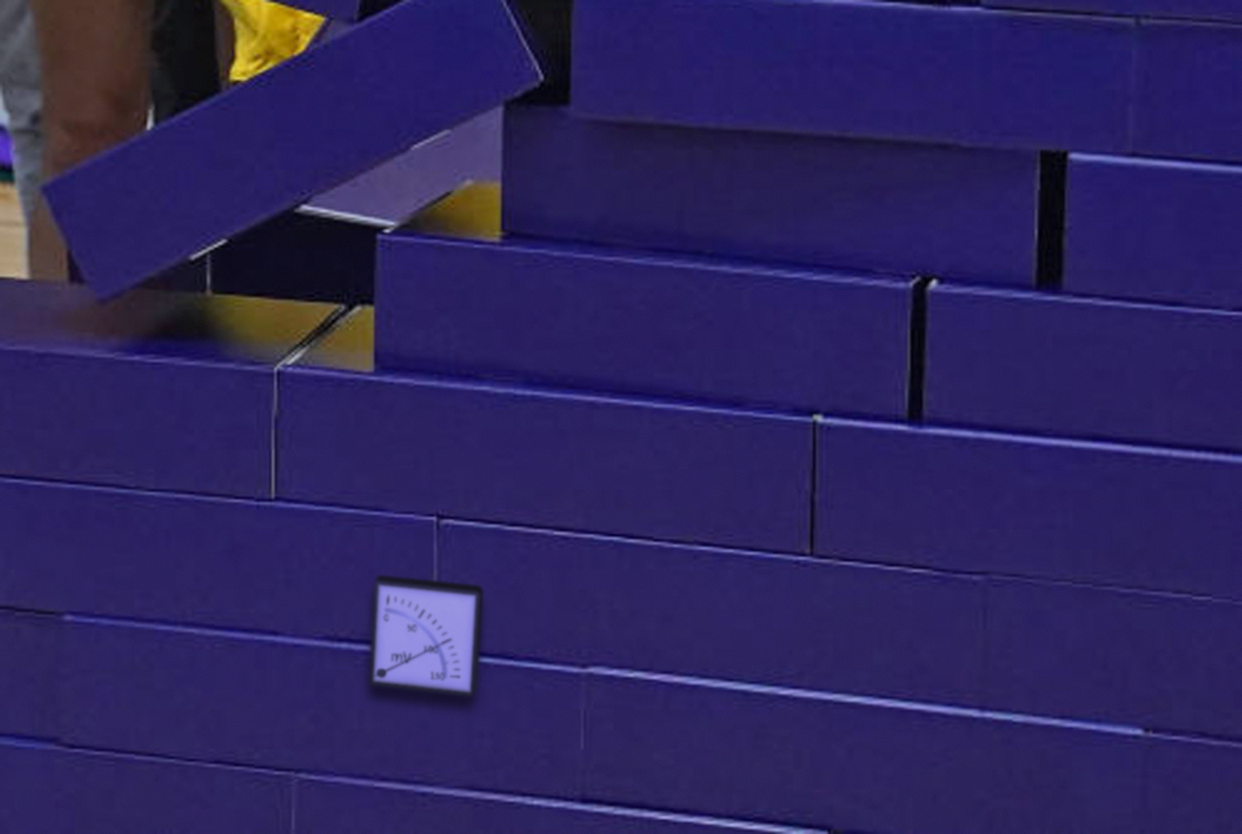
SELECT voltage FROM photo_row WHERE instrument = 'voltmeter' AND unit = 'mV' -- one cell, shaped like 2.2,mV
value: 100,mV
